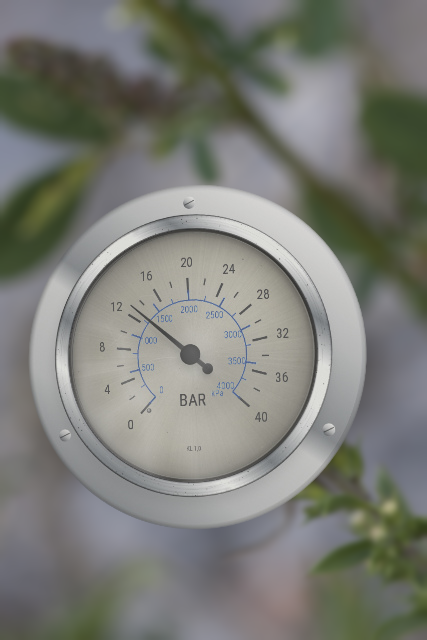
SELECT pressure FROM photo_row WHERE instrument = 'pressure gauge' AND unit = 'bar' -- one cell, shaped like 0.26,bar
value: 13,bar
